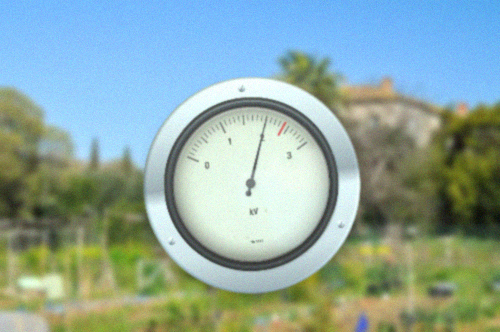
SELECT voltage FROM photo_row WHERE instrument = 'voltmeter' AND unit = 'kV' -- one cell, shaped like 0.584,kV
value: 2,kV
